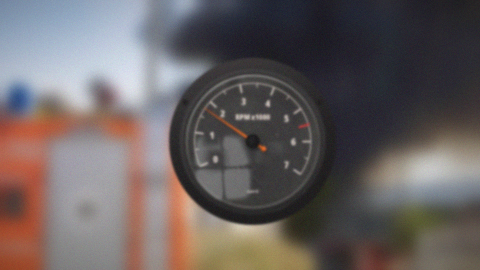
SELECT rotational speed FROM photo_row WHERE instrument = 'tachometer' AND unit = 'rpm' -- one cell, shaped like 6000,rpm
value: 1750,rpm
